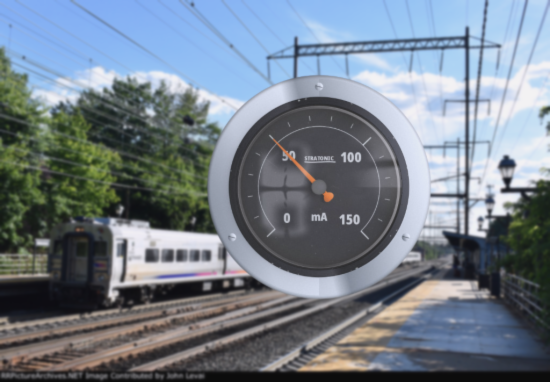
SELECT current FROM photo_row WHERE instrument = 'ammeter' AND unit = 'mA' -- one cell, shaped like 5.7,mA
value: 50,mA
